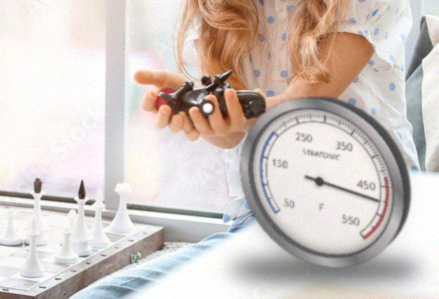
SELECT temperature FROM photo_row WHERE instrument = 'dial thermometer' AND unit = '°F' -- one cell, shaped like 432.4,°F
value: 475,°F
